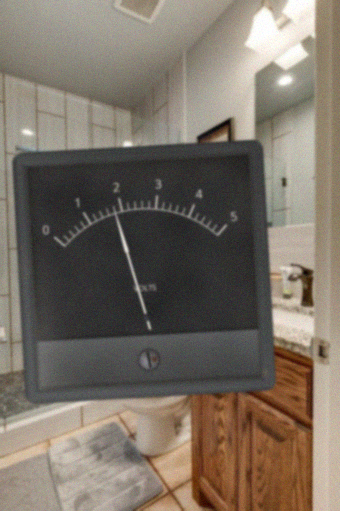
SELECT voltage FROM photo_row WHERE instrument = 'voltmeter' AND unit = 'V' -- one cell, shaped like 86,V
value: 1.8,V
